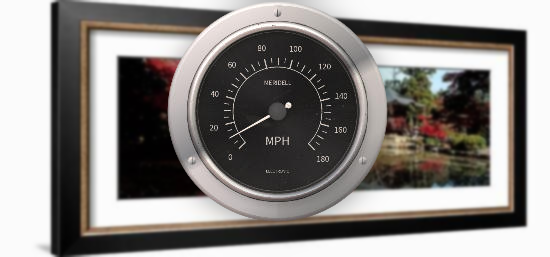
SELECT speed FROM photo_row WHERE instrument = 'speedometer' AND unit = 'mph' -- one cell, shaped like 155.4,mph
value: 10,mph
